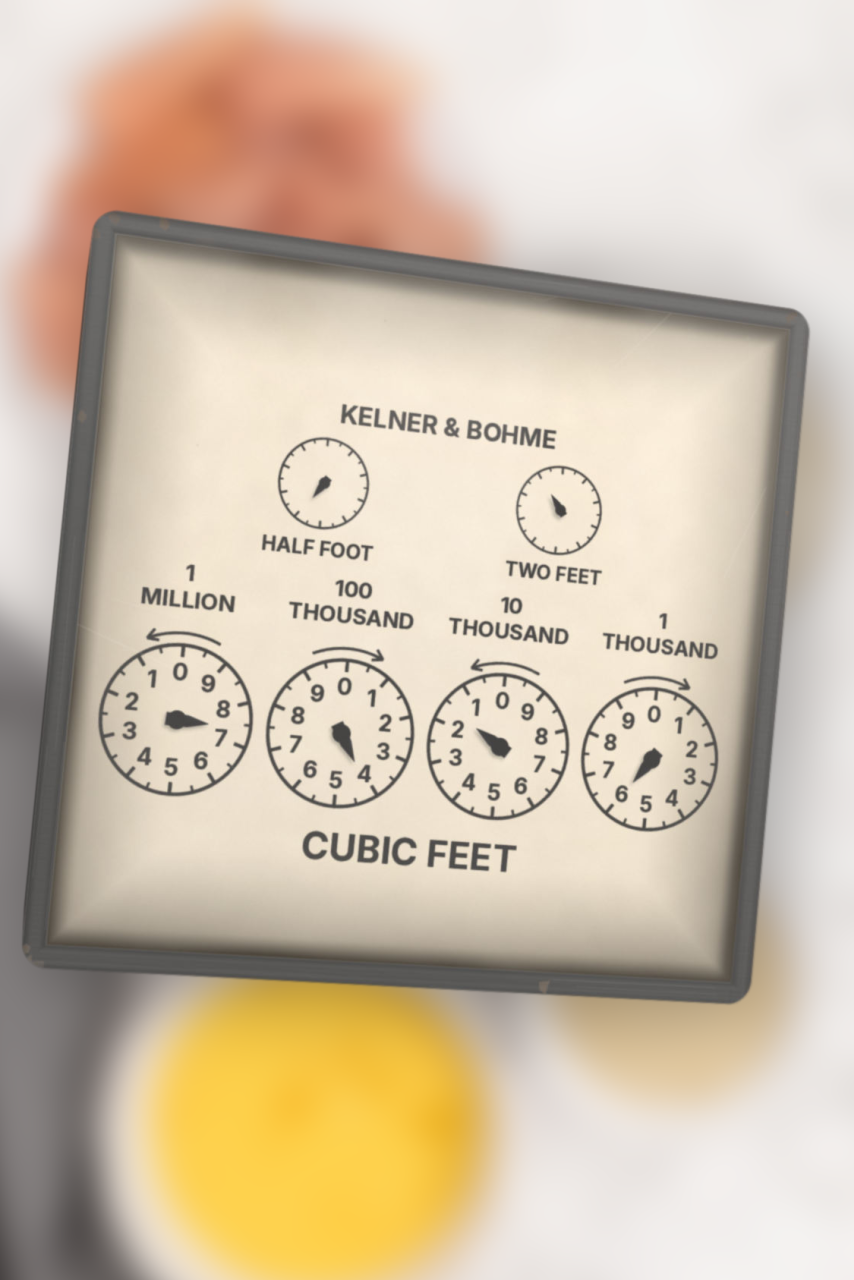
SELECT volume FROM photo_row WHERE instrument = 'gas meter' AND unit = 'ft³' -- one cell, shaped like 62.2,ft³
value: 741600,ft³
